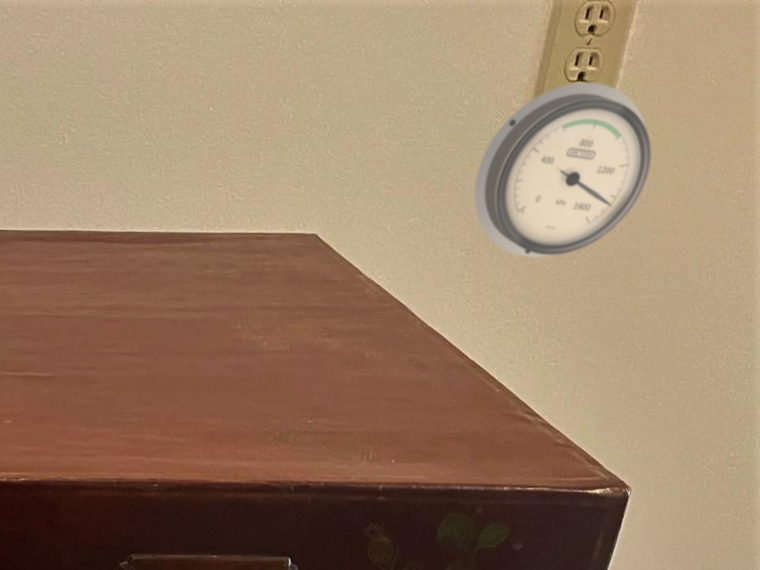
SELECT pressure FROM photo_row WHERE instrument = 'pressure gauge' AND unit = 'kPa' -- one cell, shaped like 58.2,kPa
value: 1450,kPa
